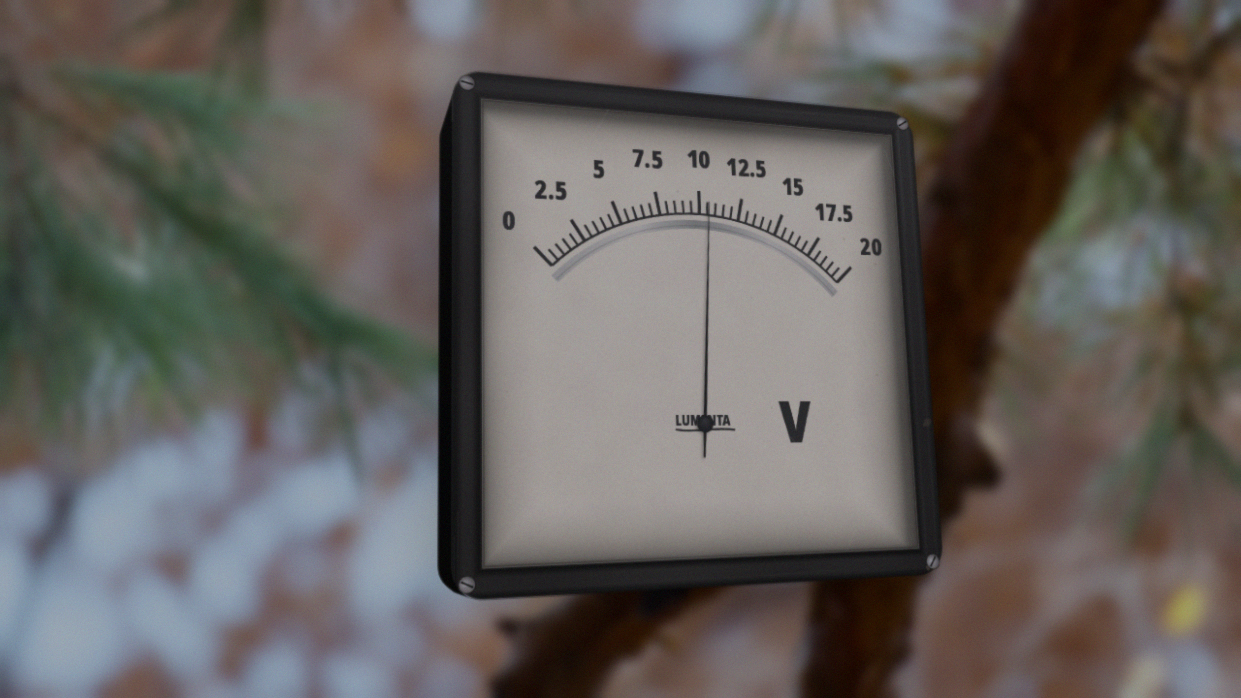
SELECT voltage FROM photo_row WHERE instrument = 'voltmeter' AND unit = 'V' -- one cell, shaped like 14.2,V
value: 10.5,V
